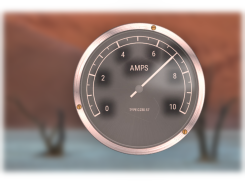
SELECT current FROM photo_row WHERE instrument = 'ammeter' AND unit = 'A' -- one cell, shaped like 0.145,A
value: 7,A
